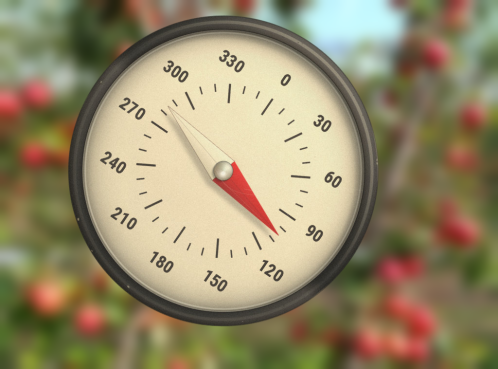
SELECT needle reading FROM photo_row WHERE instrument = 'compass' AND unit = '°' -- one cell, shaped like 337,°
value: 105,°
